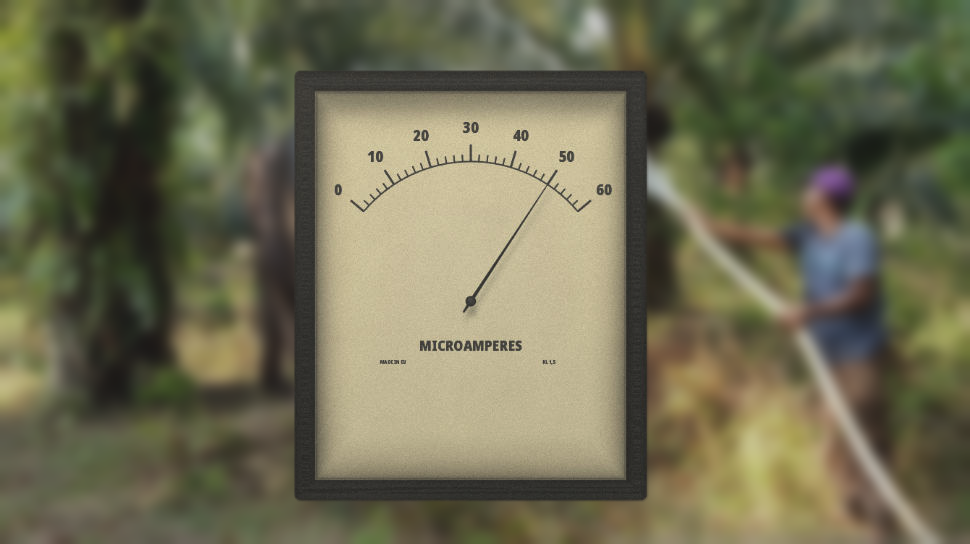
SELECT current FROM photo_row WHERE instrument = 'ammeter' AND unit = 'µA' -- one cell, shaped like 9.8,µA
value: 50,µA
